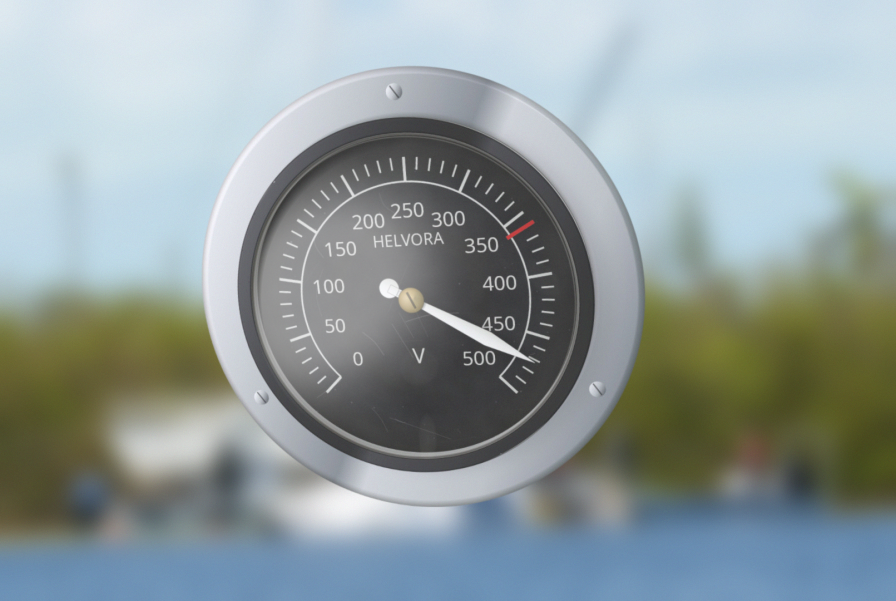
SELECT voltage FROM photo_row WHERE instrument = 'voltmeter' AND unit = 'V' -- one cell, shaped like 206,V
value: 470,V
